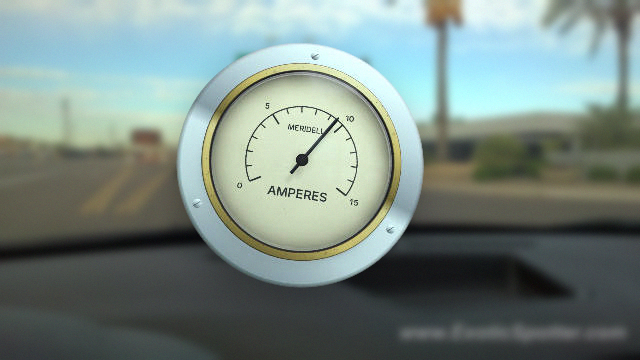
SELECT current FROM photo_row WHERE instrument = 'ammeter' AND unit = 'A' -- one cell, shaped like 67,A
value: 9.5,A
